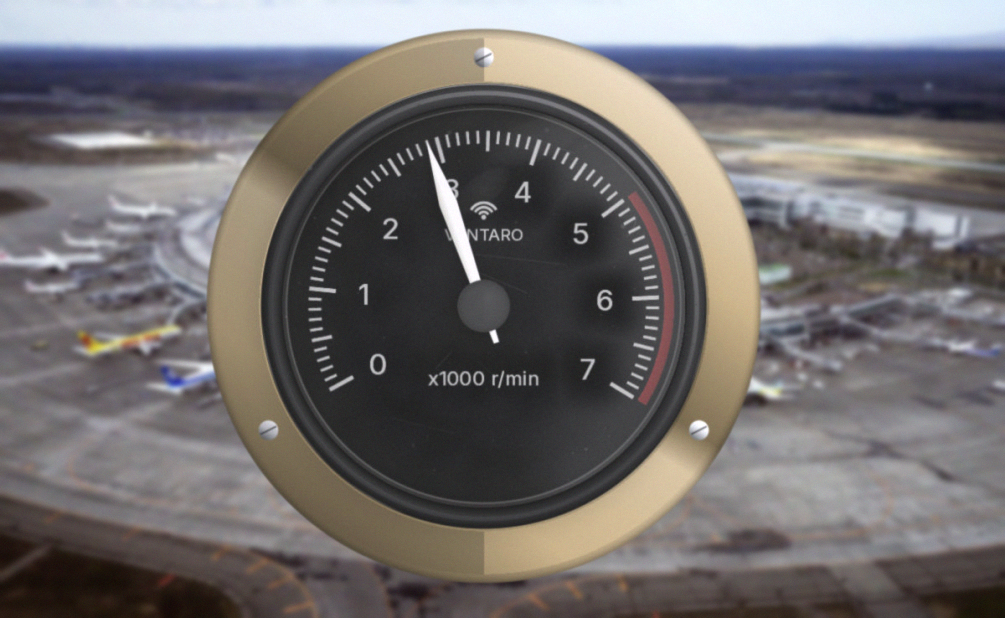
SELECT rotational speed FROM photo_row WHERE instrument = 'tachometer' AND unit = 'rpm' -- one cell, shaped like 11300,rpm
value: 2900,rpm
